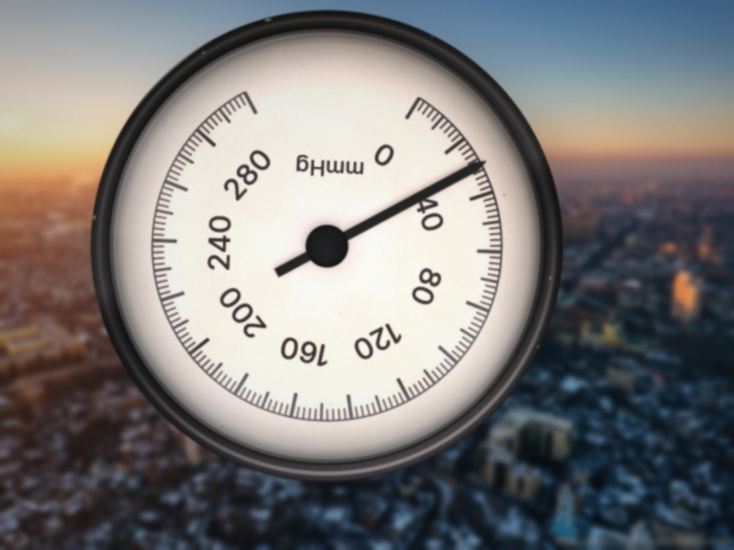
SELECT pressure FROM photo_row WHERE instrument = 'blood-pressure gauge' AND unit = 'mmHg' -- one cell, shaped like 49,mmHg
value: 30,mmHg
